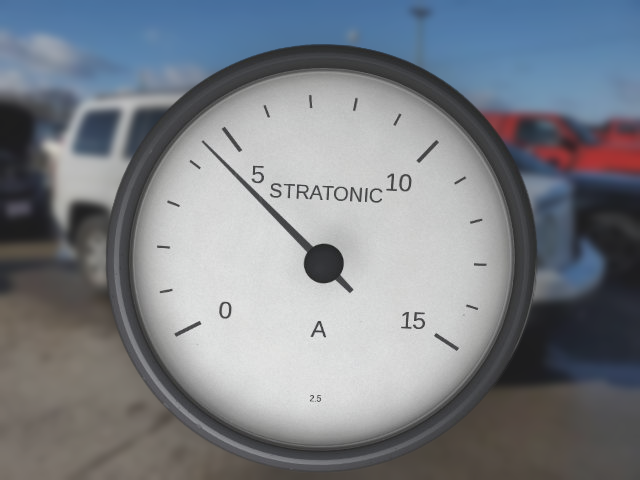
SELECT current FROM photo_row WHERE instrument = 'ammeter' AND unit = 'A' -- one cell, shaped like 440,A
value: 4.5,A
